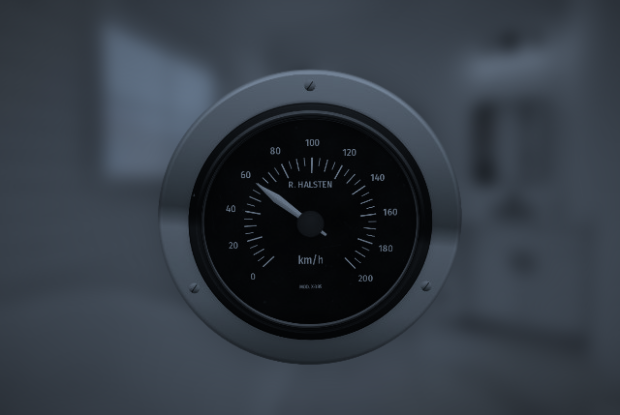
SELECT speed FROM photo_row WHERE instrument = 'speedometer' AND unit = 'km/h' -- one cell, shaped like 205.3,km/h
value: 60,km/h
